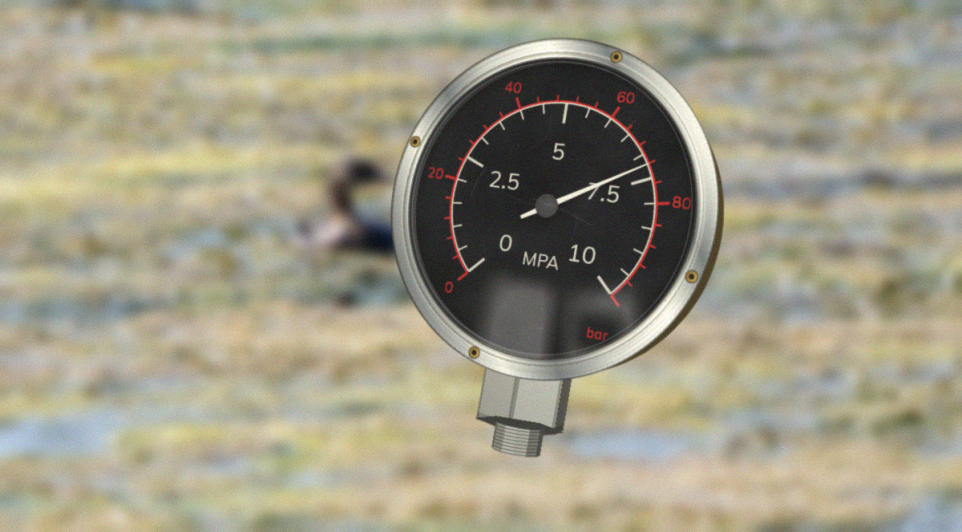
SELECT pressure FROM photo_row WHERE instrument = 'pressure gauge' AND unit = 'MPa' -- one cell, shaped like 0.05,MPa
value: 7.25,MPa
